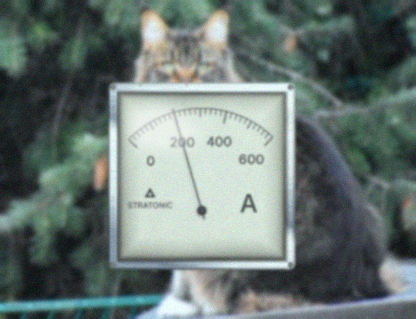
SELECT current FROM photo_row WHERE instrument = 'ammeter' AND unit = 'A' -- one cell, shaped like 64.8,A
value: 200,A
